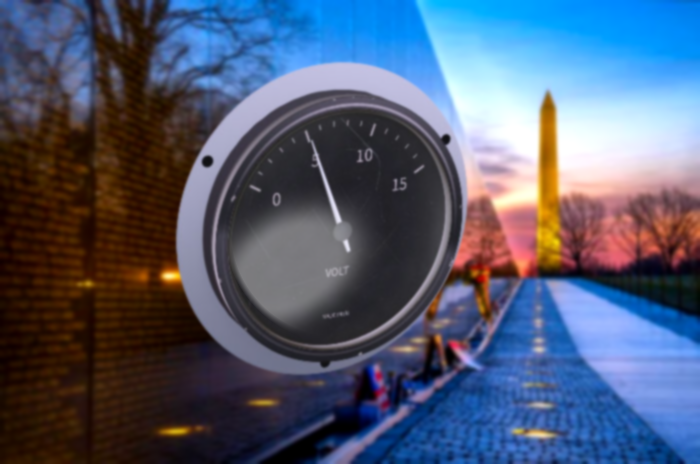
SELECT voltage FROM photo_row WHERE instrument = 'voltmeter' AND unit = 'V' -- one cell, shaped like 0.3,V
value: 5,V
